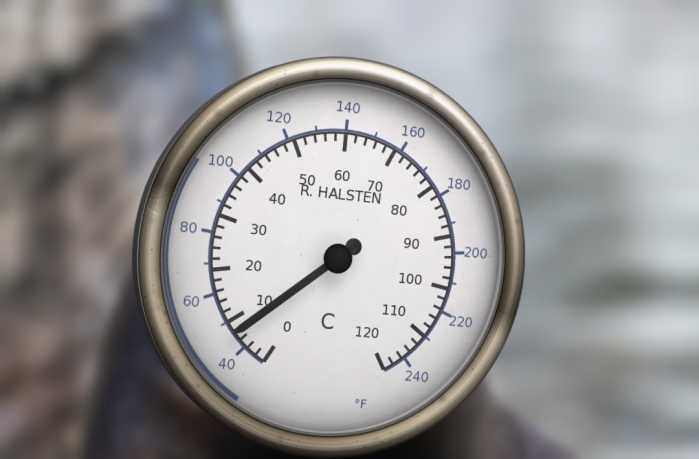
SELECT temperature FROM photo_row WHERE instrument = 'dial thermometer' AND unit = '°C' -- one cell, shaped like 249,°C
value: 8,°C
